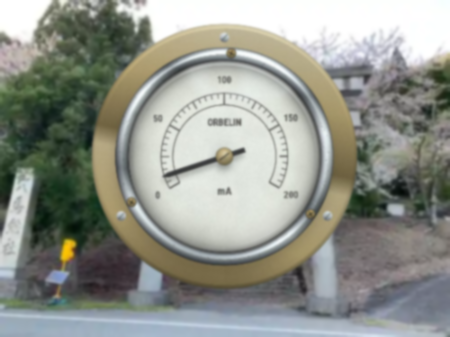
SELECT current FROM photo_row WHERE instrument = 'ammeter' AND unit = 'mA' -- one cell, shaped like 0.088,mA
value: 10,mA
